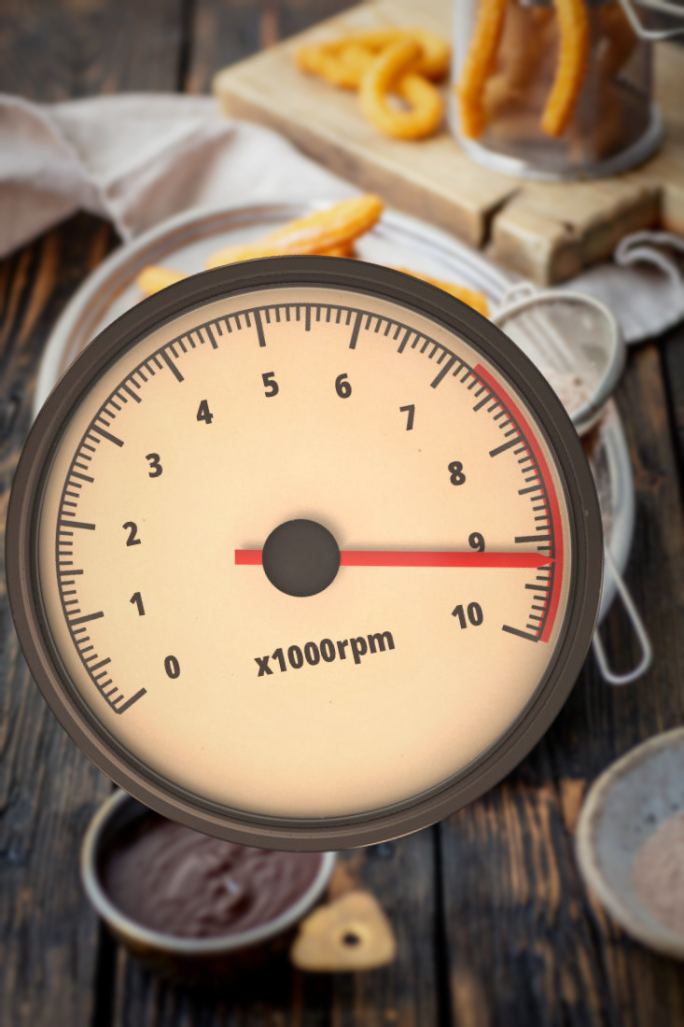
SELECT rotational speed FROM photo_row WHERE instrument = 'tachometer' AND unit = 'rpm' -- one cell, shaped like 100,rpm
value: 9200,rpm
